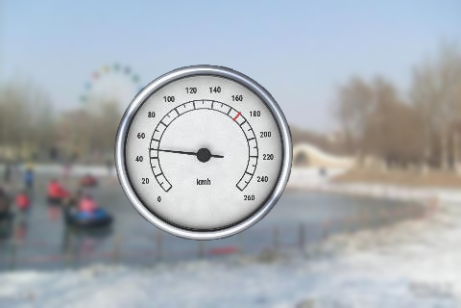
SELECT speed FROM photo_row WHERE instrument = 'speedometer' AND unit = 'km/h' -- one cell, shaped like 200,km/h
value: 50,km/h
